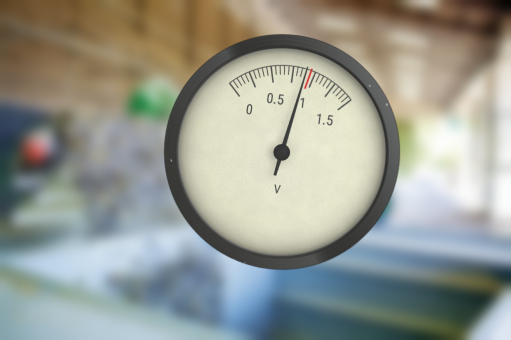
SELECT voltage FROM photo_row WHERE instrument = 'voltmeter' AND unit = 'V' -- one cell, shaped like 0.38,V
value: 0.9,V
